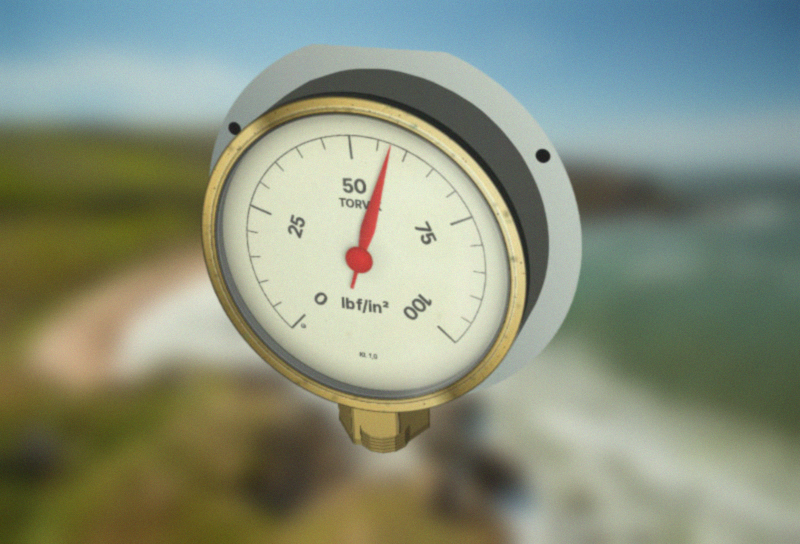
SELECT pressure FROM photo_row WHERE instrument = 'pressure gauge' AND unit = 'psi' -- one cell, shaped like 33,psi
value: 57.5,psi
